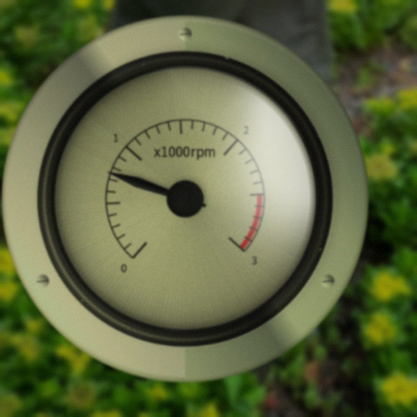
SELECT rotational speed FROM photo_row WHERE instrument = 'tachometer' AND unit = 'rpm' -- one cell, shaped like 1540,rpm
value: 750,rpm
